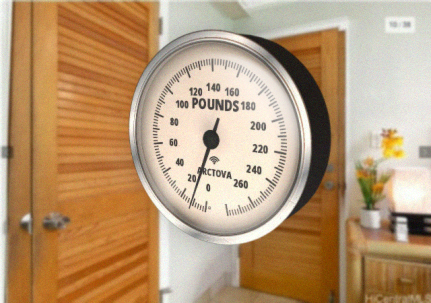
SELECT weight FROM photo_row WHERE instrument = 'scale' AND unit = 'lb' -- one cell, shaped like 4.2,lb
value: 10,lb
